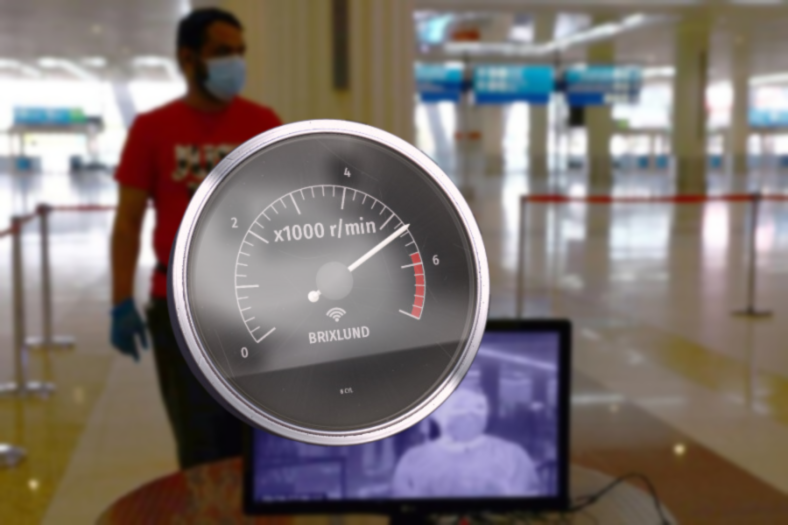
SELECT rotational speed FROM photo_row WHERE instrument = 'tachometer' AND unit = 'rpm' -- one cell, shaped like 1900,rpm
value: 5300,rpm
